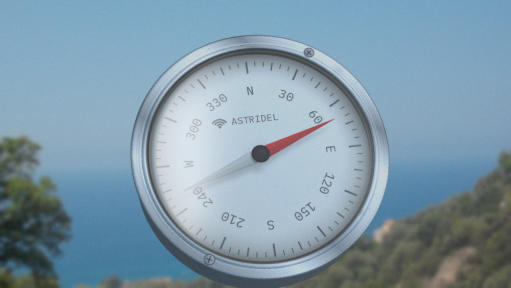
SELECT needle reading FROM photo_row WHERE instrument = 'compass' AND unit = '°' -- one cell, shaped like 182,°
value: 70,°
